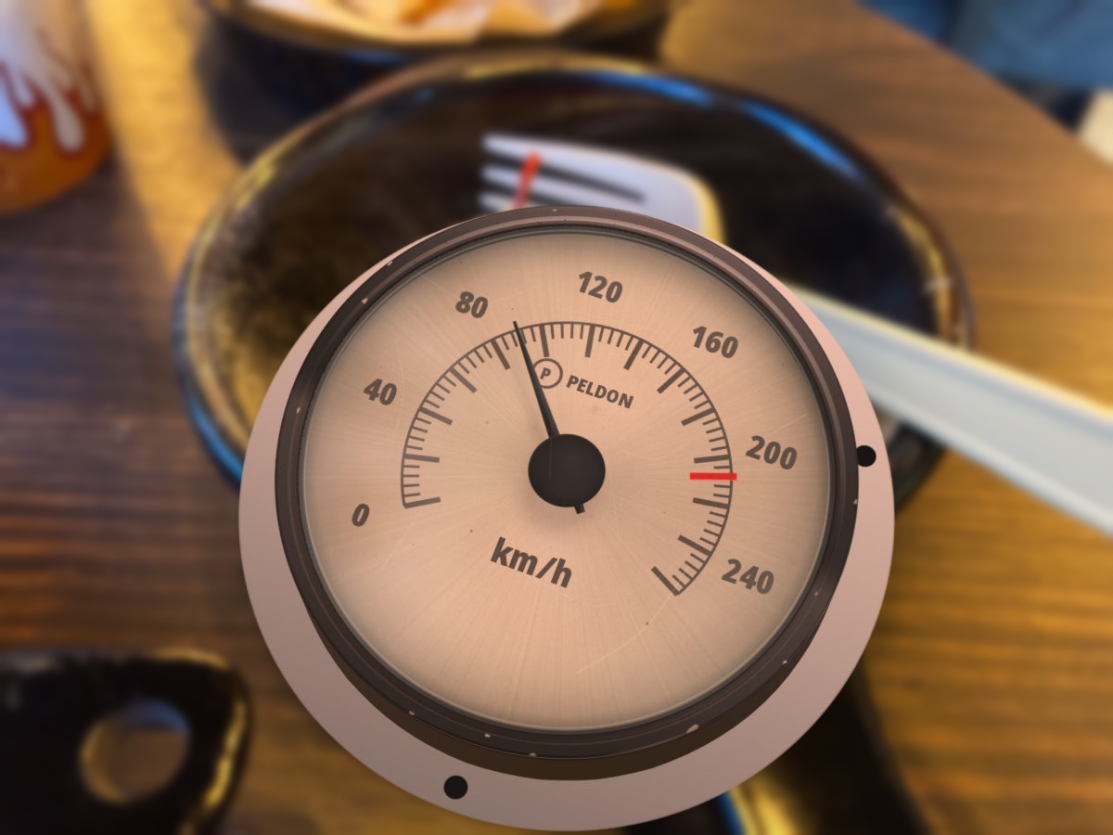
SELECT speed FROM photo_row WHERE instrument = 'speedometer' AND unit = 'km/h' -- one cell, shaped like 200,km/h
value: 90,km/h
